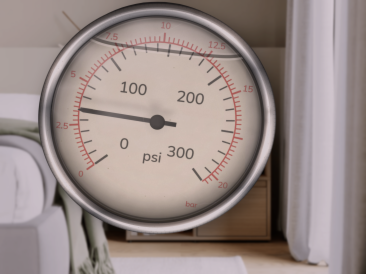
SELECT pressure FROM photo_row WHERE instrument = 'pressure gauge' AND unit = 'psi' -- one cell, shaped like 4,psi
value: 50,psi
